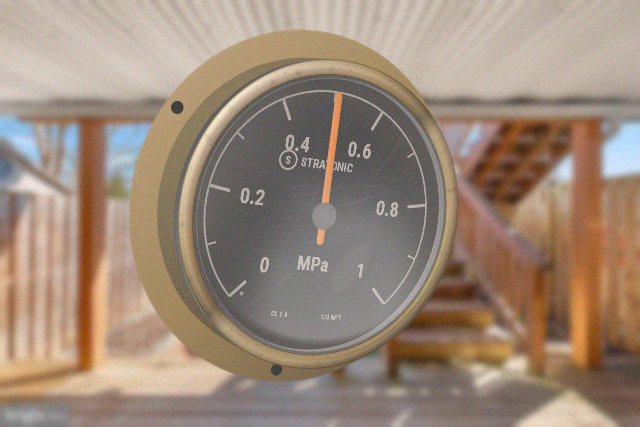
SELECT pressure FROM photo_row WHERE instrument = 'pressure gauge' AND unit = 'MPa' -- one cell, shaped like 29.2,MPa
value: 0.5,MPa
